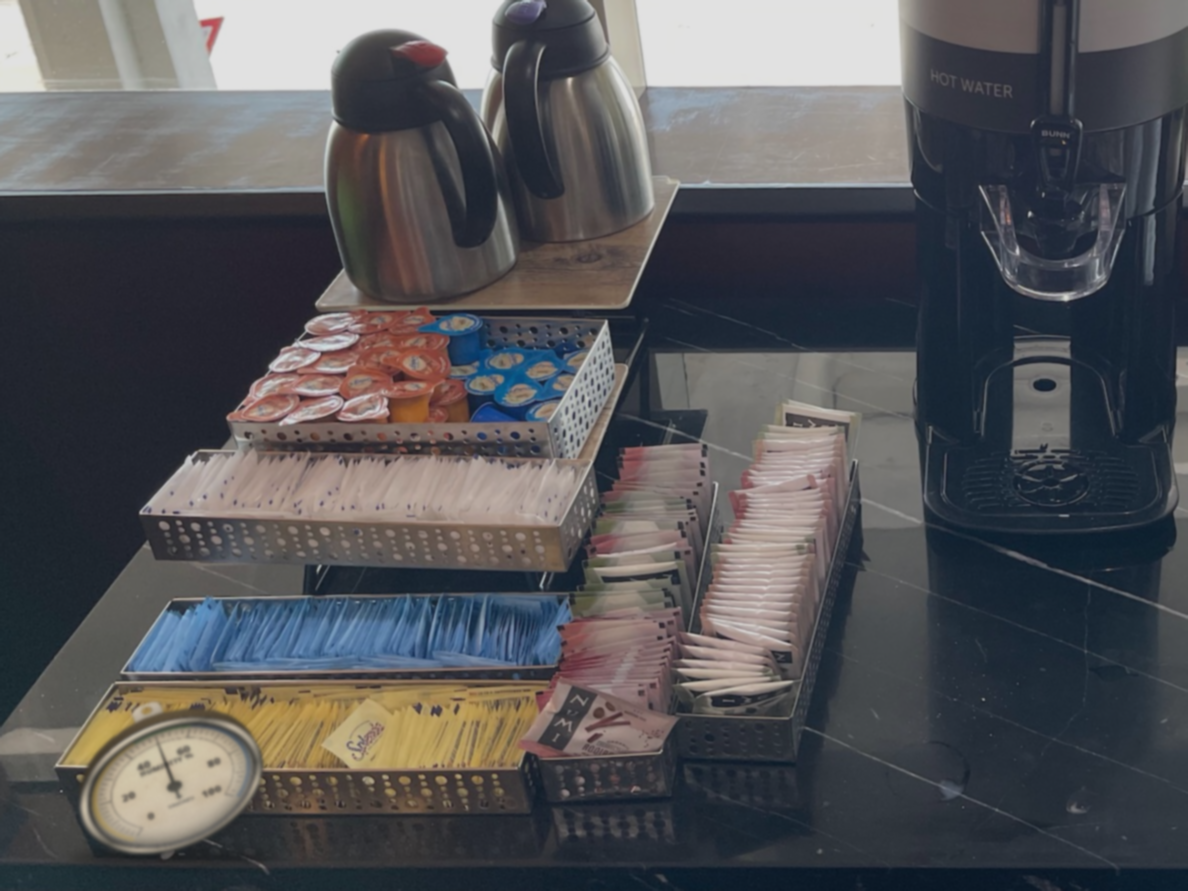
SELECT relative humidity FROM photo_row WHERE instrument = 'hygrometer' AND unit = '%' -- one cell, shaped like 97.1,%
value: 50,%
